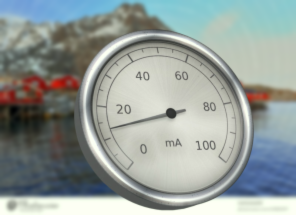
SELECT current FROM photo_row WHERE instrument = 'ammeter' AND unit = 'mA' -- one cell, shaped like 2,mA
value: 12.5,mA
